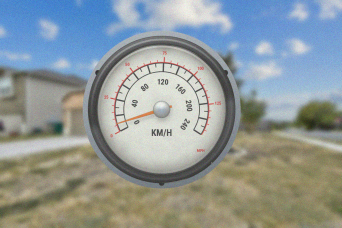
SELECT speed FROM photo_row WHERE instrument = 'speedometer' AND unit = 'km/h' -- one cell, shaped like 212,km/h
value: 10,km/h
